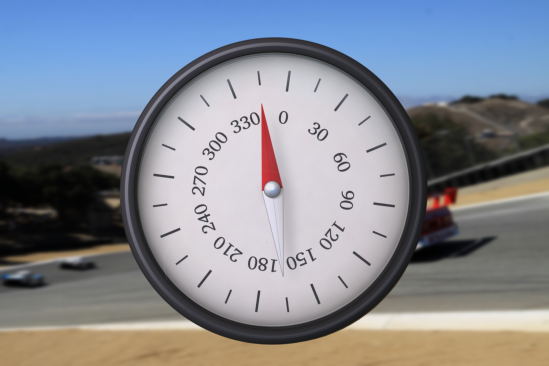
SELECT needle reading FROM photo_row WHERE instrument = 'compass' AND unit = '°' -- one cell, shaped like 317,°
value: 345,°
